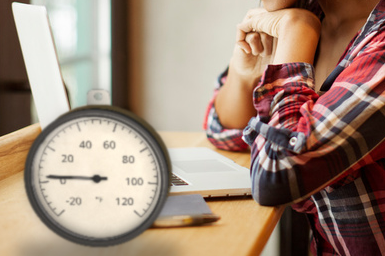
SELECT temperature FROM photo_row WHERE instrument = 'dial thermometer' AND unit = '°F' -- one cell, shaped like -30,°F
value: 4,°F
